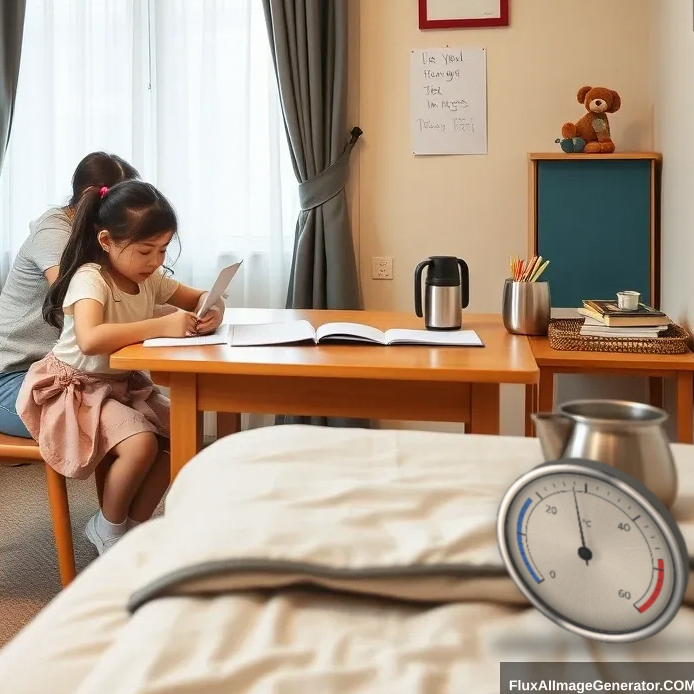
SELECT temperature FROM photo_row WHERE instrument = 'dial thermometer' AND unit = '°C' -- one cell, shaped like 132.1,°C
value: 28,°C
